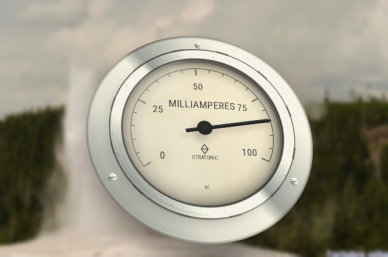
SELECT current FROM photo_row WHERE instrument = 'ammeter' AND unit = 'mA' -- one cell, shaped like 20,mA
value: 85,mA
